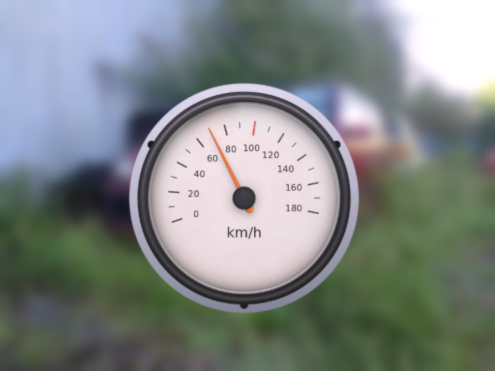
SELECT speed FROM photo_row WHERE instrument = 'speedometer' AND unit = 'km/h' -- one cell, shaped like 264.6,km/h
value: 70,km/h
